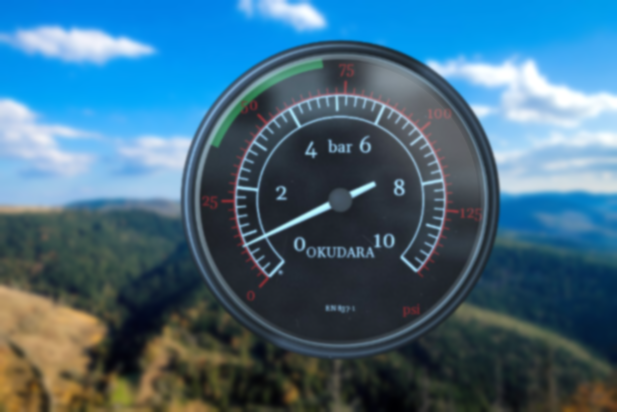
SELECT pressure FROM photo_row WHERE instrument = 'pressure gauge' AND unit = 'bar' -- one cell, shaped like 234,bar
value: 0.8,bar
